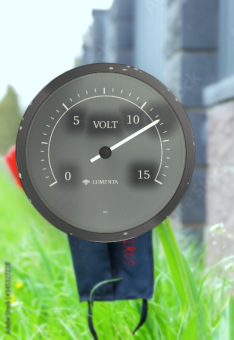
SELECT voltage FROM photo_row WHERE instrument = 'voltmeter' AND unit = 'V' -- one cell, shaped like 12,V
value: 11.25,V
